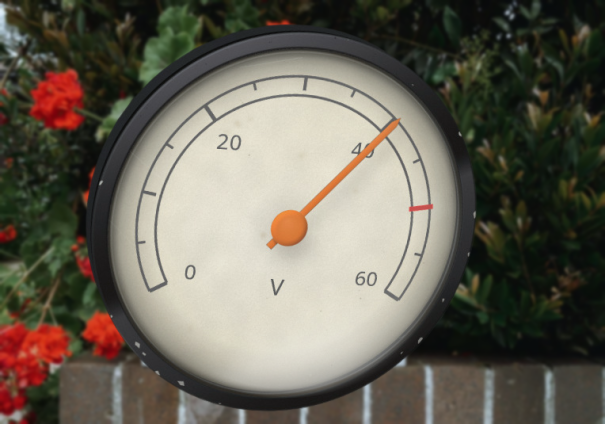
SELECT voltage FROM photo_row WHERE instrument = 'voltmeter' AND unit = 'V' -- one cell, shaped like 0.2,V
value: 40,V
